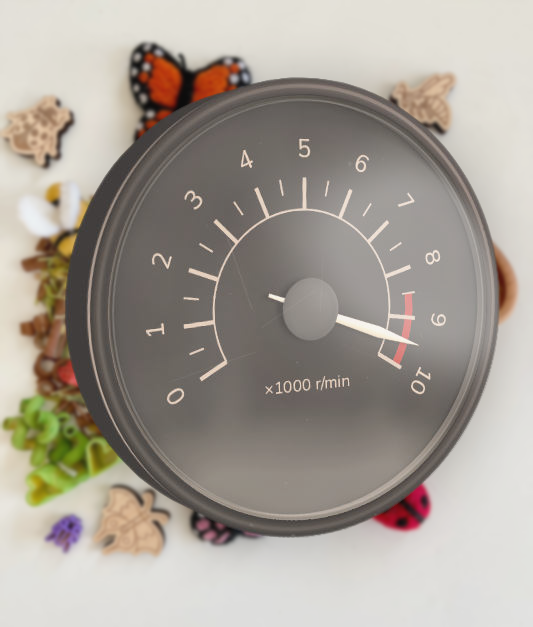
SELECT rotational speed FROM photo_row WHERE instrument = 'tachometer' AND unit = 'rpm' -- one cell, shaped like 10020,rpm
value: 9500,rpm
